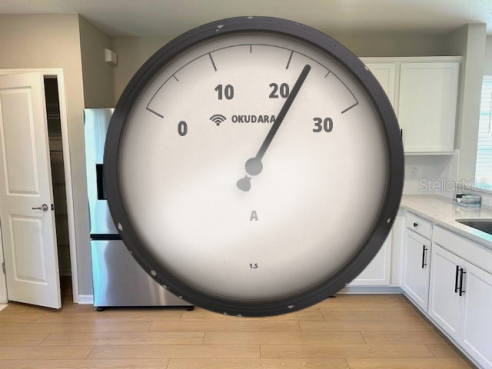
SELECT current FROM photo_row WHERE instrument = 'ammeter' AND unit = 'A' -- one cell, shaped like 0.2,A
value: 22.5,A
